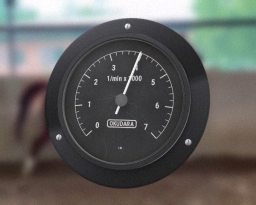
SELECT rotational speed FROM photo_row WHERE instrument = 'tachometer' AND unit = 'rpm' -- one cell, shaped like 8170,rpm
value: 4000,rpm
